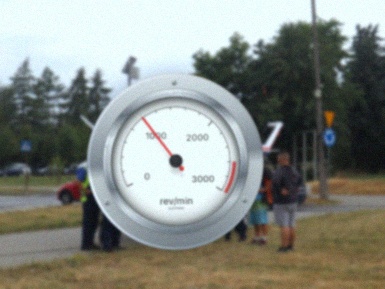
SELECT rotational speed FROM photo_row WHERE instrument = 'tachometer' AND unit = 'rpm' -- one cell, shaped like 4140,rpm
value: 1000,rpm
